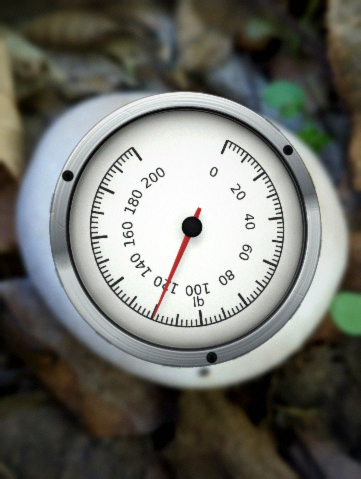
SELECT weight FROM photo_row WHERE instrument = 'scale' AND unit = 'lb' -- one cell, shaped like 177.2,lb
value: 120,lb
